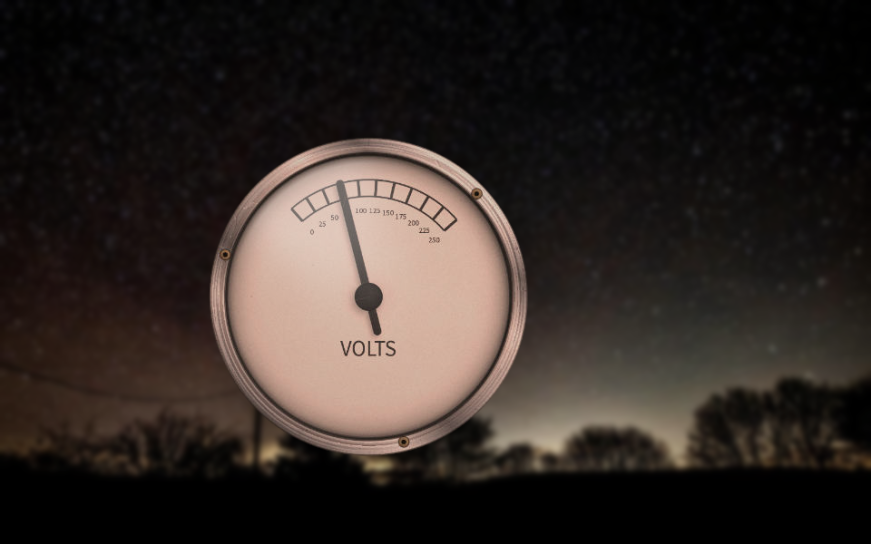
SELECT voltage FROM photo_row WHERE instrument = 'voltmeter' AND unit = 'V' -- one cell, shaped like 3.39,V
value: 75,V
